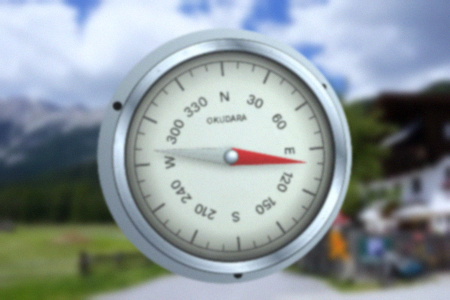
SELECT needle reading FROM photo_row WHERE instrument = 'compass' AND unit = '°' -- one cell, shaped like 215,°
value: 100,°
